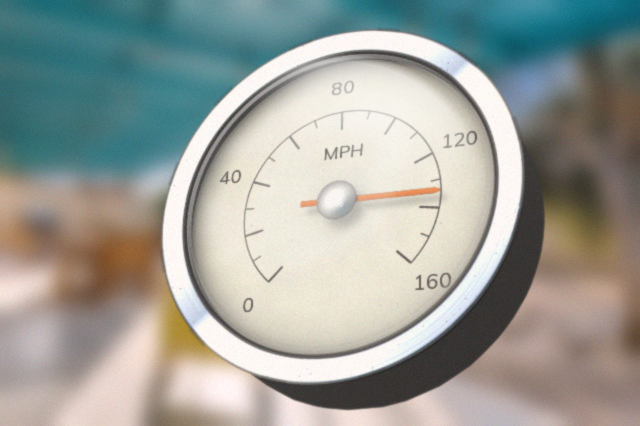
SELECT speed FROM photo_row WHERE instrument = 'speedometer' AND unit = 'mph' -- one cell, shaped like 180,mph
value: 135,mph
